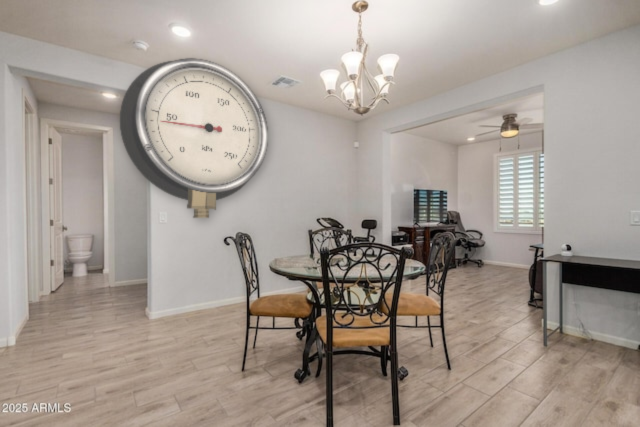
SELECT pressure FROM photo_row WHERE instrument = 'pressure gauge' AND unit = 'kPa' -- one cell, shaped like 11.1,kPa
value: 40,kPa
